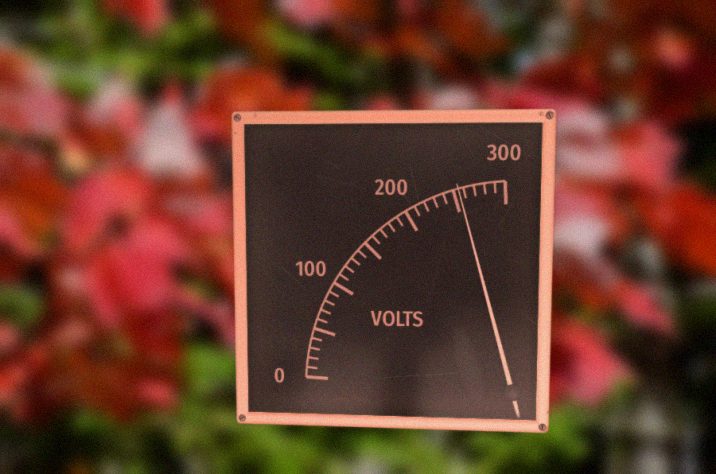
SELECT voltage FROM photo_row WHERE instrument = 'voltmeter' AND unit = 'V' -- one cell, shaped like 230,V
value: 255,V
